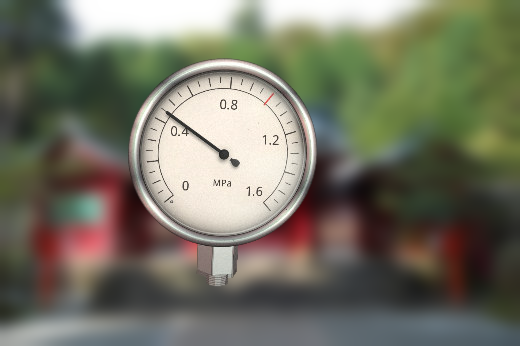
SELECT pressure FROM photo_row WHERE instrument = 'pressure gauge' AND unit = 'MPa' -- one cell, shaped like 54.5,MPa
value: 0.45,MPa
